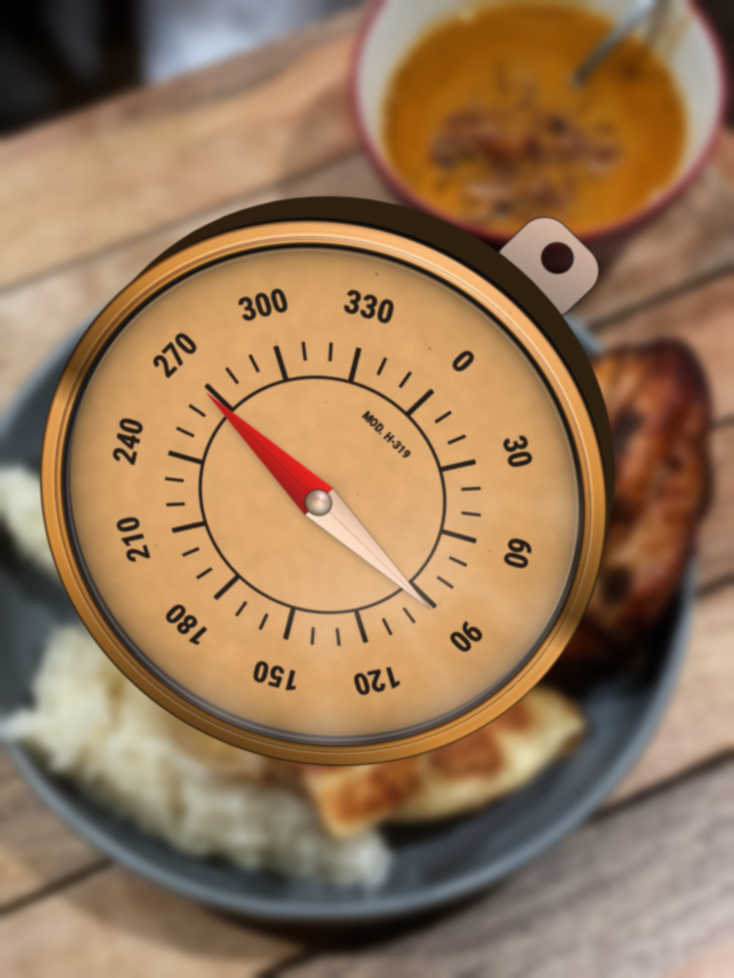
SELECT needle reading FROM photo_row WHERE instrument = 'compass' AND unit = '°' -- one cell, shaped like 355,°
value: 270,°
